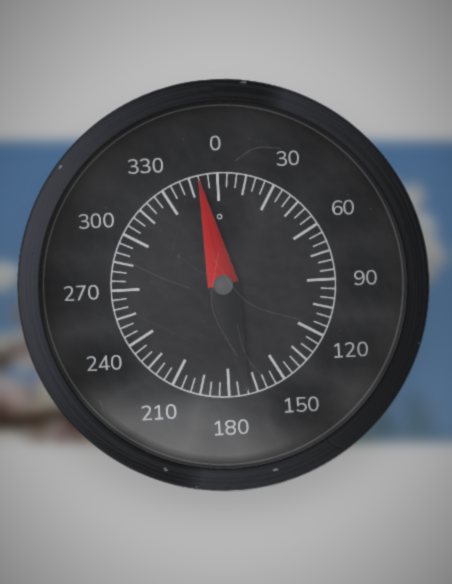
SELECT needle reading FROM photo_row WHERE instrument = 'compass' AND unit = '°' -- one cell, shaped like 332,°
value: 350,°
